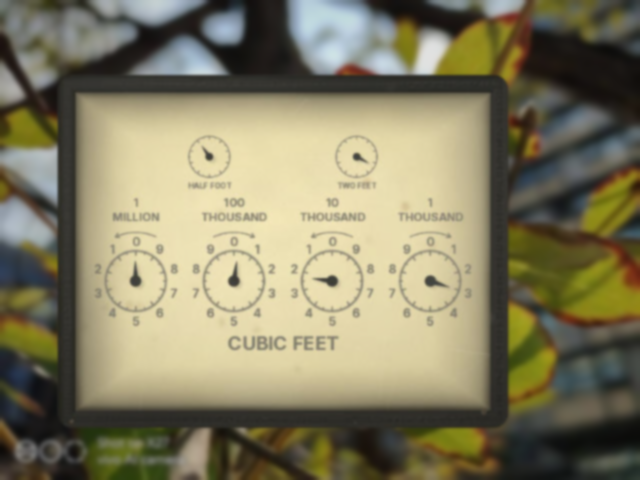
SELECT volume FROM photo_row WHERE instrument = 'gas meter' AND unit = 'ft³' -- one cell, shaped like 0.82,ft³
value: 2300,ft³
